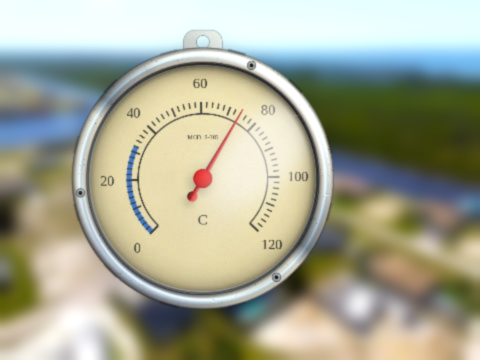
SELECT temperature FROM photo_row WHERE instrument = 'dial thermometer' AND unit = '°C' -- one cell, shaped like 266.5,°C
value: 74,°C
